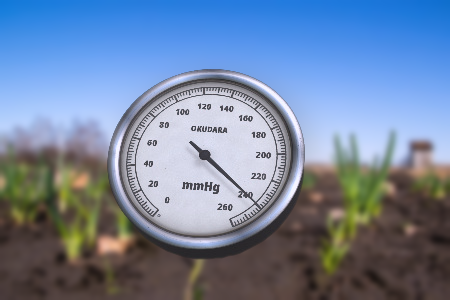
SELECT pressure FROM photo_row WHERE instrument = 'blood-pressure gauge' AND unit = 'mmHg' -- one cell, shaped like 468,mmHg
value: 240,mmHg
